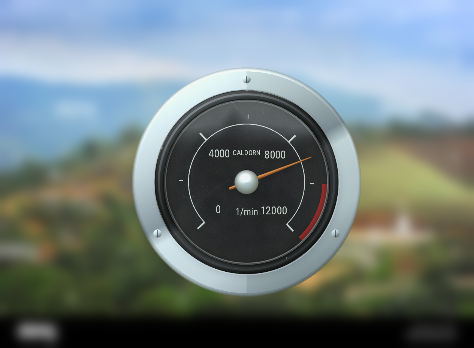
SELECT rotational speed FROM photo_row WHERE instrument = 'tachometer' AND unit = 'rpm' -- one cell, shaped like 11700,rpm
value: 9000,rpm
